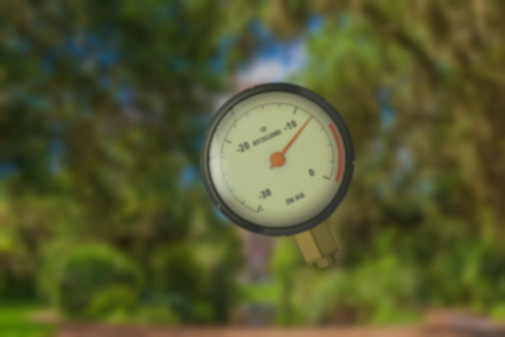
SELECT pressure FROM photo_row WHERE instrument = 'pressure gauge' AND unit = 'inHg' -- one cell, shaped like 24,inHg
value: -8,inHg
